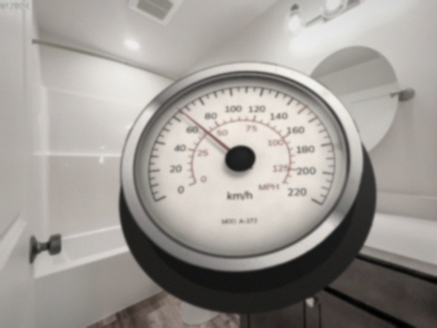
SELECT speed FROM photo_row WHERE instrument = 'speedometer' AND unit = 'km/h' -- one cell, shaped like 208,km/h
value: 65,km/h
